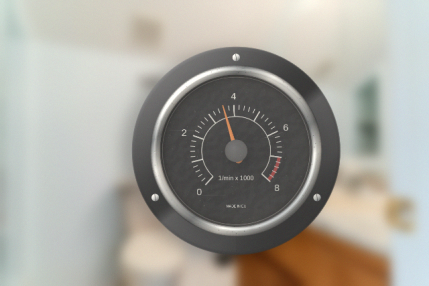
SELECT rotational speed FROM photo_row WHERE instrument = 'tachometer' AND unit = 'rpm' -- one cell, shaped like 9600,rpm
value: 3600,rpm
